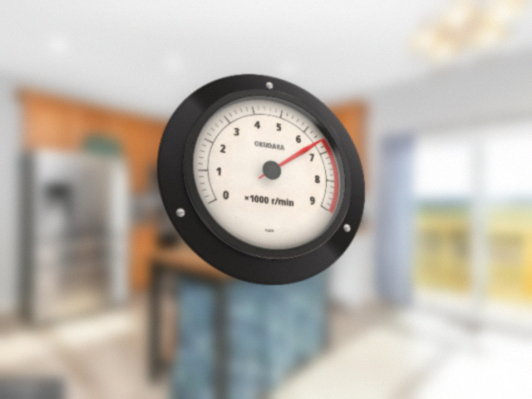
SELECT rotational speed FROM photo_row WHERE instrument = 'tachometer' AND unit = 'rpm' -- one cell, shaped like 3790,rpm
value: 6600,rpm
